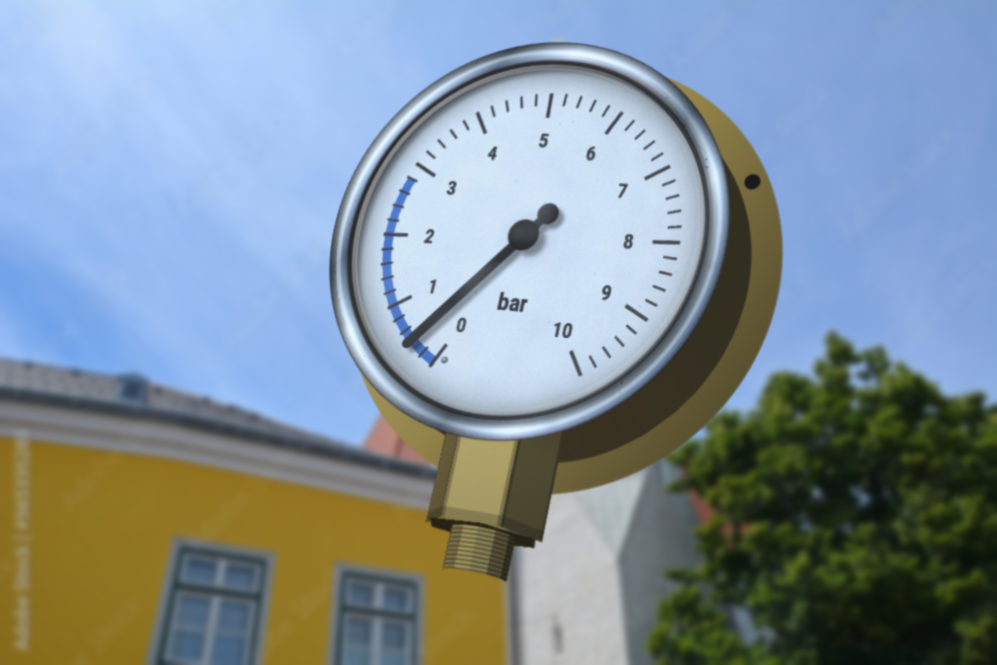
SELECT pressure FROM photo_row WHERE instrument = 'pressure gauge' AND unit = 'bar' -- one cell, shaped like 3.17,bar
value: 0.4,bar
